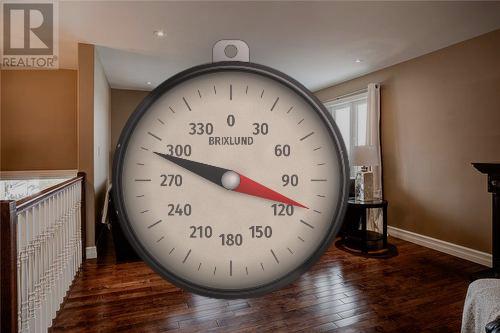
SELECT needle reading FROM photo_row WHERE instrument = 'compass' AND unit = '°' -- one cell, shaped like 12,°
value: 110,°
